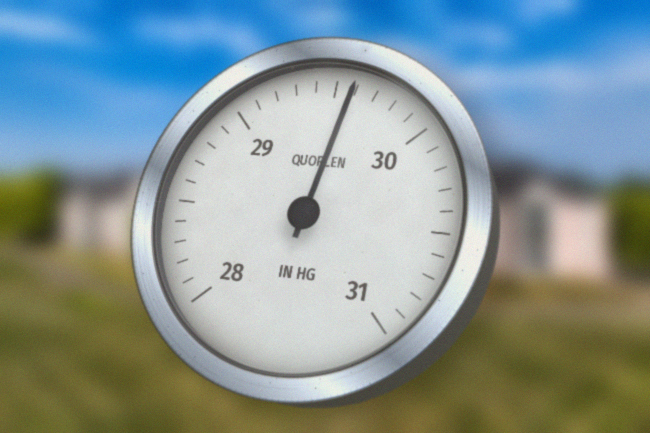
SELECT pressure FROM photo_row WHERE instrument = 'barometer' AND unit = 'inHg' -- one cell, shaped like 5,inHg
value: 29.6,inHg
